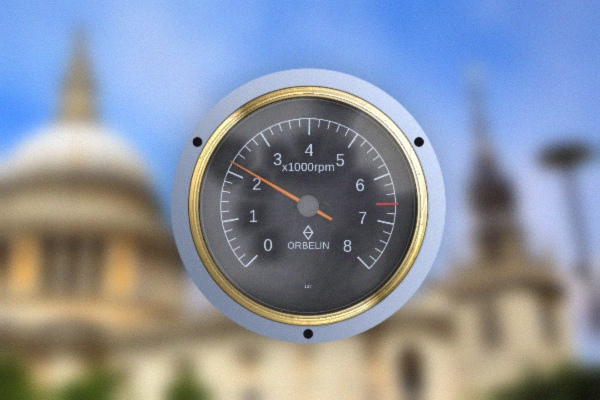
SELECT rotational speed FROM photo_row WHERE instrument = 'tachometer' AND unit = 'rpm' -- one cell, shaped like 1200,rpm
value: 2200,rpm
